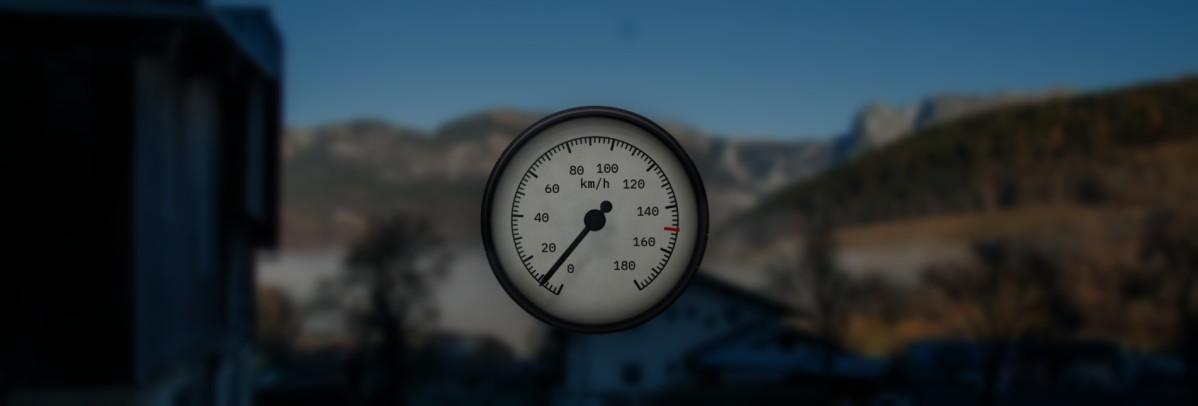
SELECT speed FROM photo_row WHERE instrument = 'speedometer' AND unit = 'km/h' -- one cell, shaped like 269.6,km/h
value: 8,km/h
